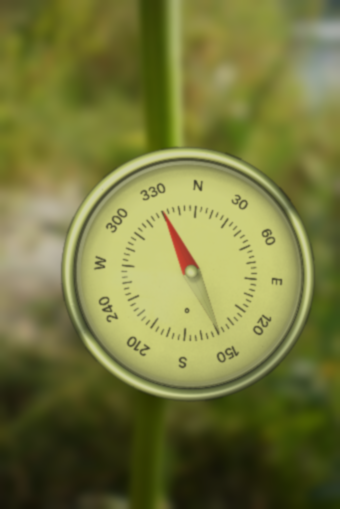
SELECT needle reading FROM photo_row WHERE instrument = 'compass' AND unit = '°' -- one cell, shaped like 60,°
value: 330,°
